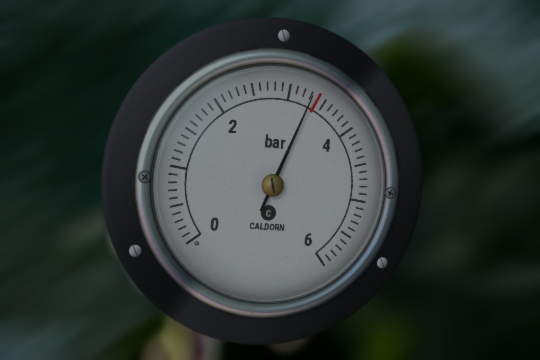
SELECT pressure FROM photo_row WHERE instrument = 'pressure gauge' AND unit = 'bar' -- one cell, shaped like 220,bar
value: 3.3,bar
